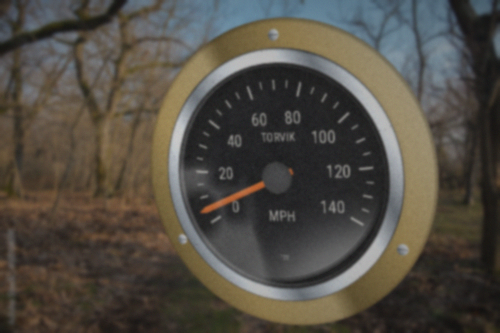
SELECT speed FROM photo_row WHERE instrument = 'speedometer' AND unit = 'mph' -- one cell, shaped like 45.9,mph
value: 5,mph
